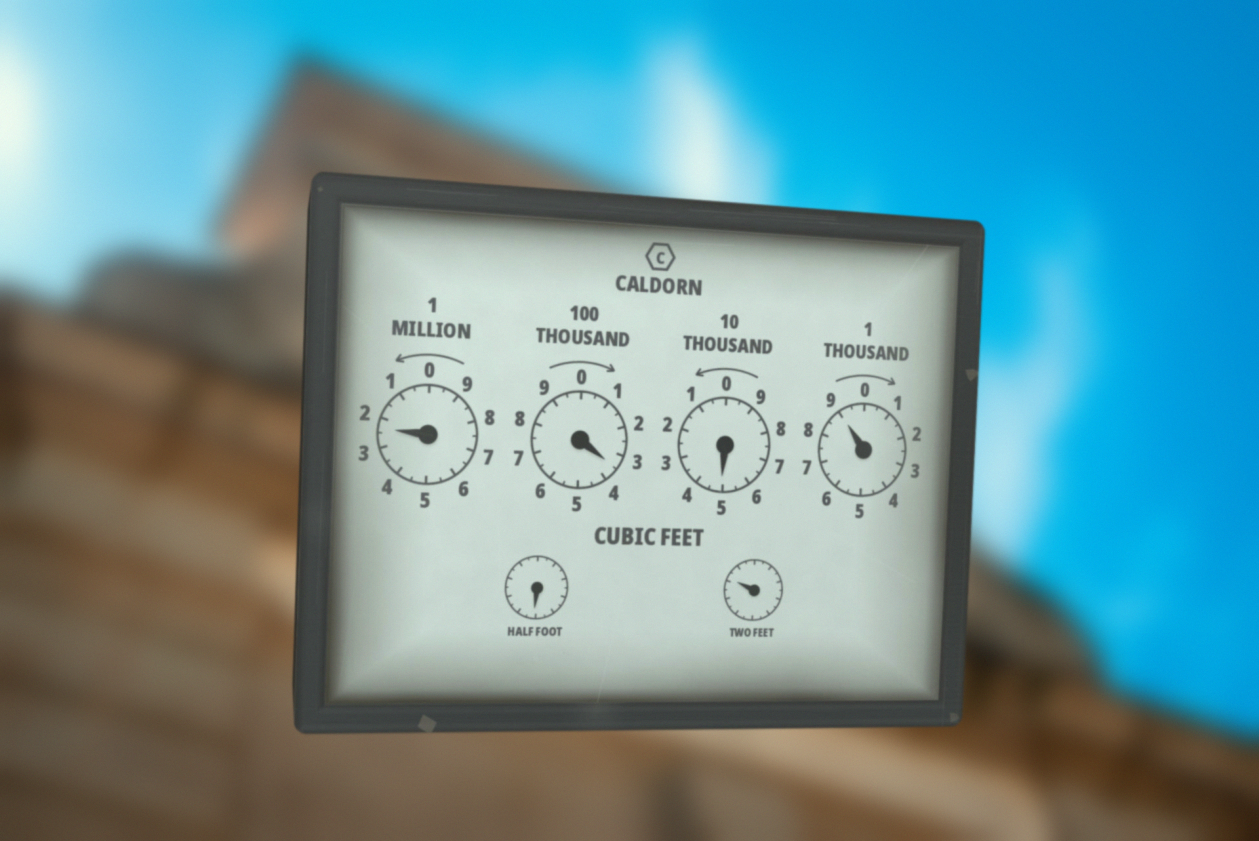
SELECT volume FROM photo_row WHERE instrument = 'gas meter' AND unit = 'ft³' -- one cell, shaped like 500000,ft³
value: 234900,ft³
